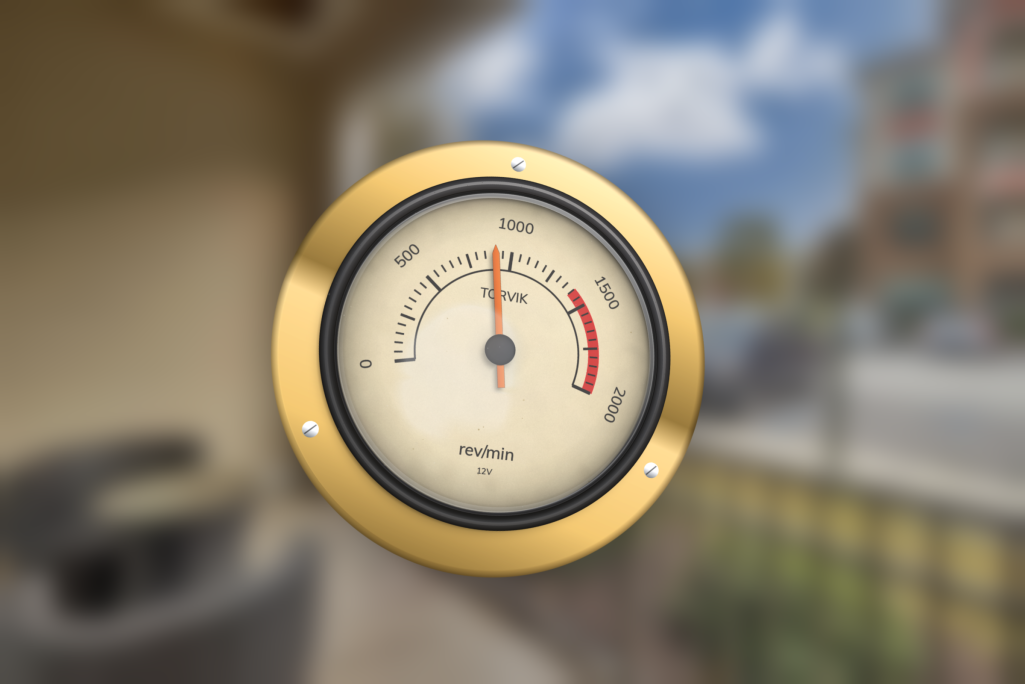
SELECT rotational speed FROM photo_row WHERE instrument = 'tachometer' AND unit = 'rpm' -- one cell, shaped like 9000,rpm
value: 900,rpm
